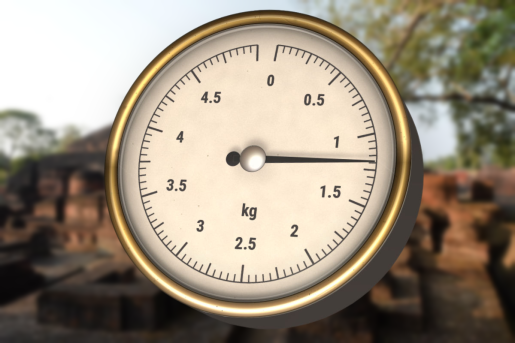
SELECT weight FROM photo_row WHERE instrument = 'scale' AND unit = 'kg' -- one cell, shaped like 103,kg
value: 1.2,kg
